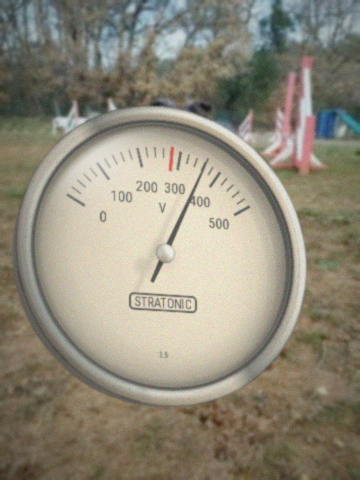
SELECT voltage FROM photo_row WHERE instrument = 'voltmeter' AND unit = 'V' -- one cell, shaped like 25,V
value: 360,V
